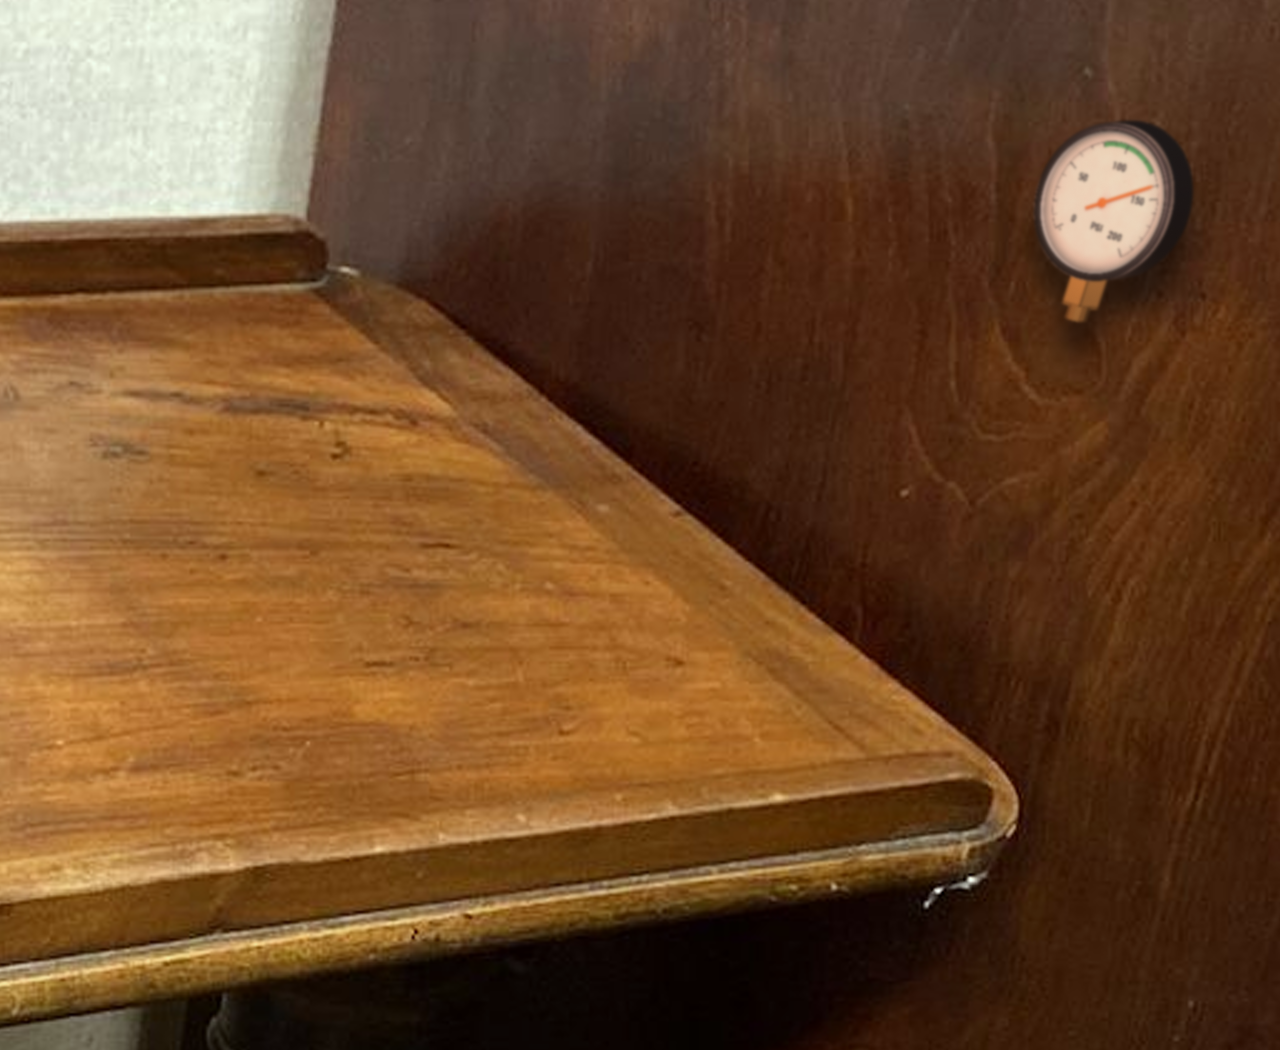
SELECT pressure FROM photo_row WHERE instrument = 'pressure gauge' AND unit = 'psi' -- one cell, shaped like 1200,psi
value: 140,psi
